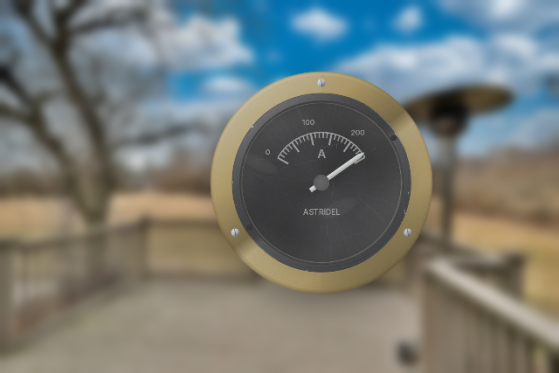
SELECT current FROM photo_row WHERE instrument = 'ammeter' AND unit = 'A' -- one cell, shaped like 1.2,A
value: 240,A
